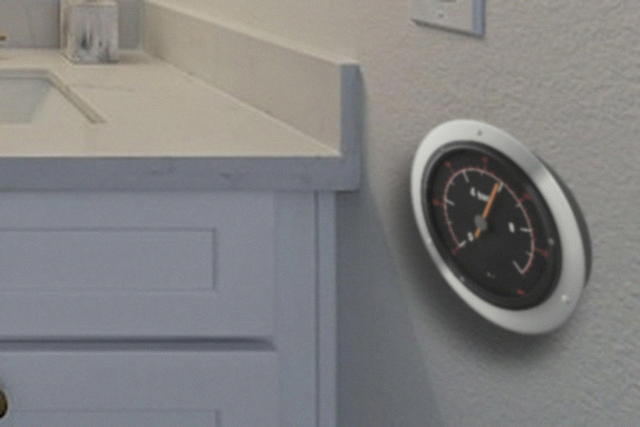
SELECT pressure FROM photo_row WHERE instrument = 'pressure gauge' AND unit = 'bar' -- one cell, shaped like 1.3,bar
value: 6,bar
